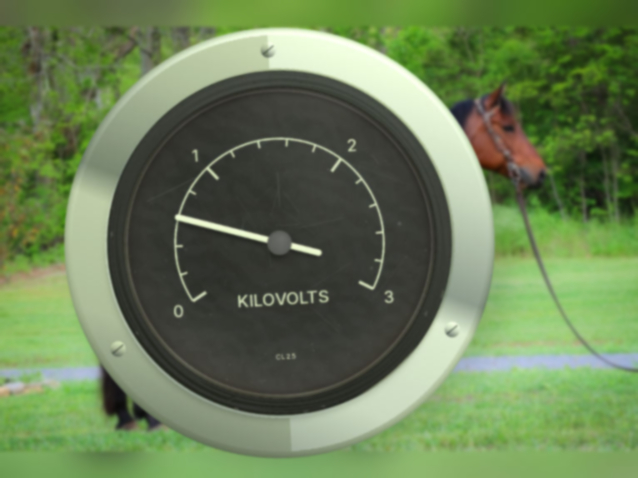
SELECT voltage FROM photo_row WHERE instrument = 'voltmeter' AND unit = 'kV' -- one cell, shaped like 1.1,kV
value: 0.6,kV
